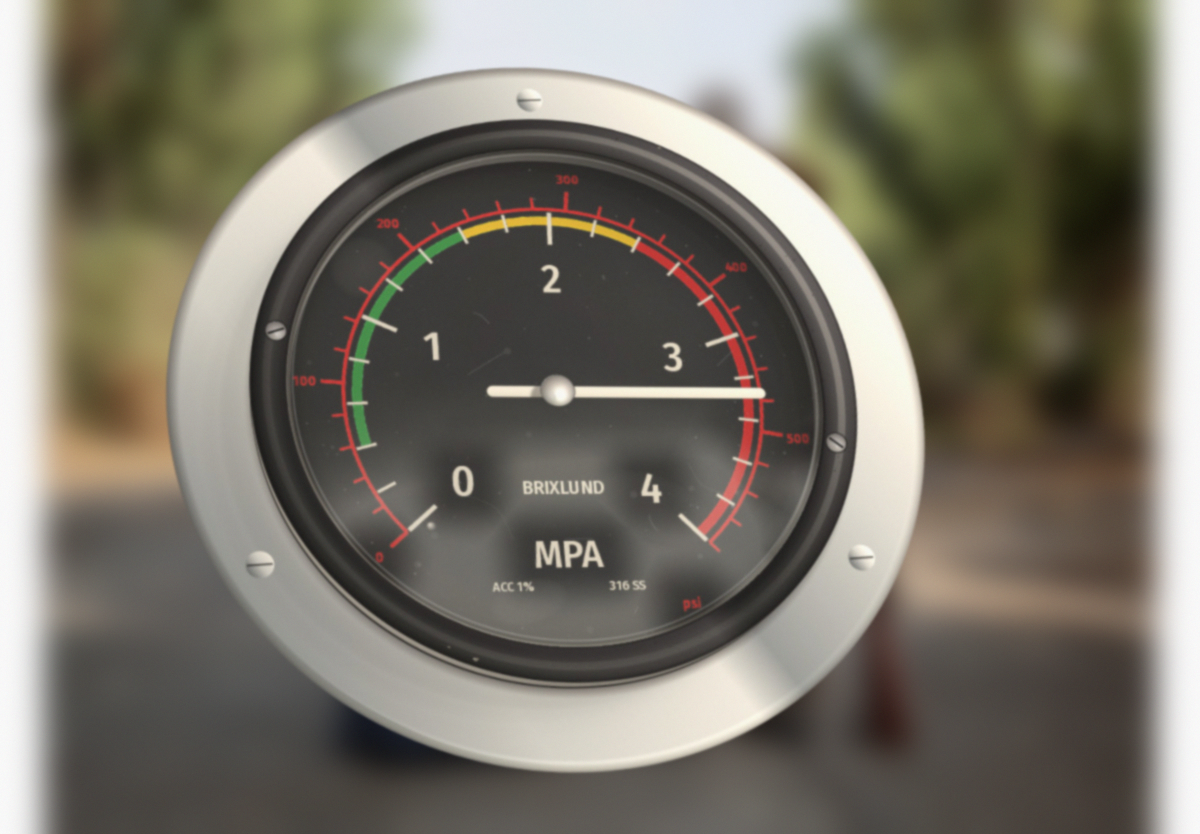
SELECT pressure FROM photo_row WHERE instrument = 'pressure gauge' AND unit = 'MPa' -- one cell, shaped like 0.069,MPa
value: 3.3,MPa
